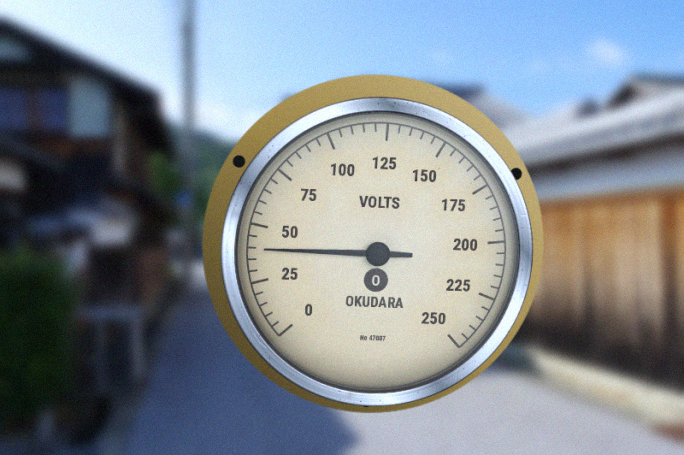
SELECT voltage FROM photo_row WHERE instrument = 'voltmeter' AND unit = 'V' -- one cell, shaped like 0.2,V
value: 40,V
